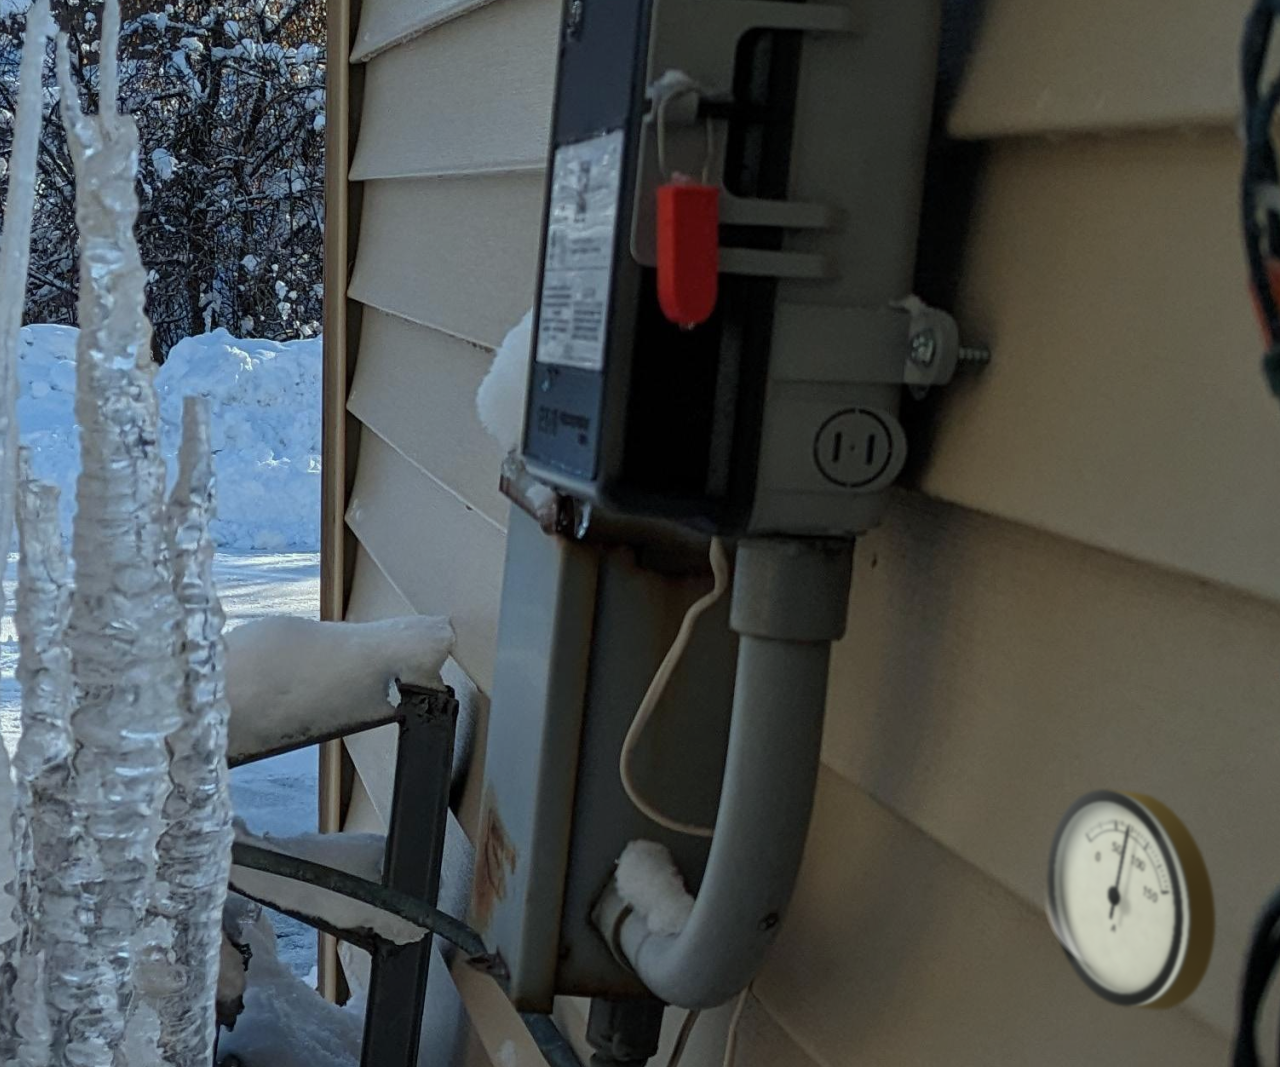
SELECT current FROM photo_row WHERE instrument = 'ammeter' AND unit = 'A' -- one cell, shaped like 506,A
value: 75,A
